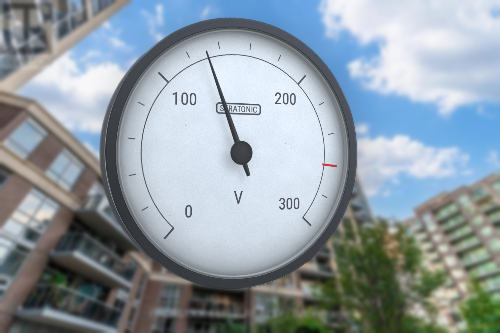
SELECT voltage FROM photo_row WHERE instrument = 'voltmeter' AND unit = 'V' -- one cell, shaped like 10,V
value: 130,V
